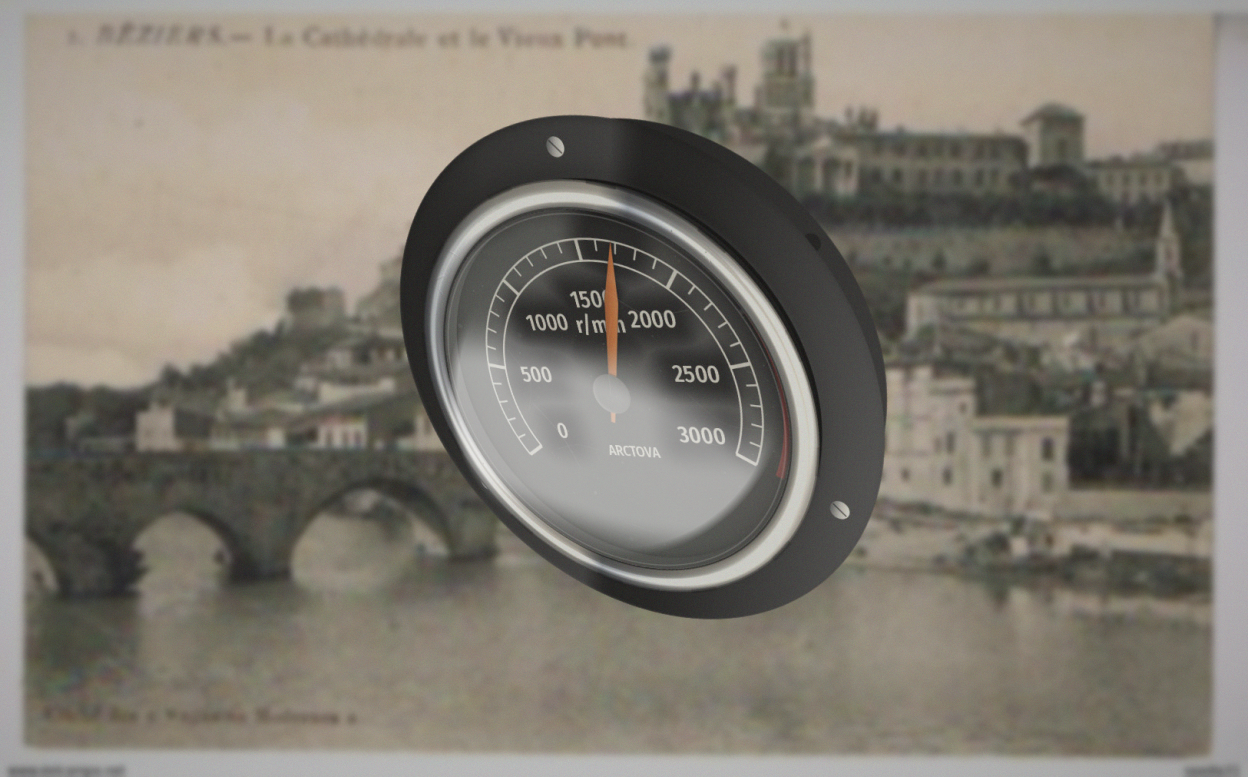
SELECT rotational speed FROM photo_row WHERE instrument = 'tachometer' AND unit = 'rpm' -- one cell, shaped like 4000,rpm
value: 1700,rpm
